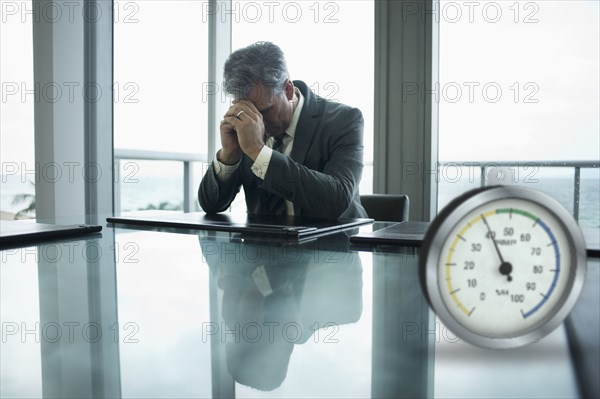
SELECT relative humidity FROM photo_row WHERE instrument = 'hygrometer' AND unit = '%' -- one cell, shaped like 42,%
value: 40,%
